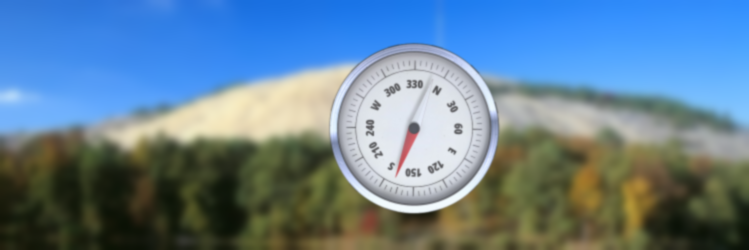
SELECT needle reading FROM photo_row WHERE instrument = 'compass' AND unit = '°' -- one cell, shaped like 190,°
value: 170,°
